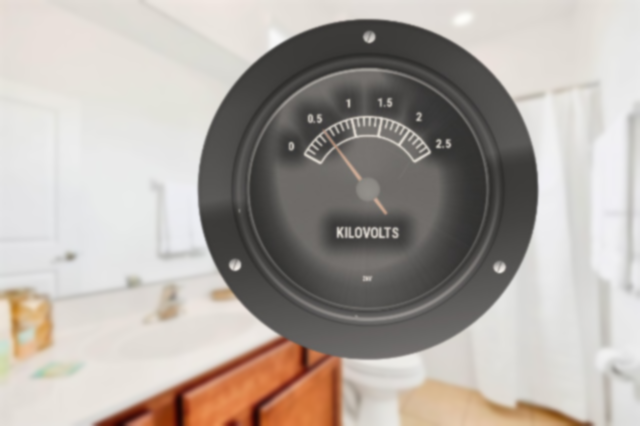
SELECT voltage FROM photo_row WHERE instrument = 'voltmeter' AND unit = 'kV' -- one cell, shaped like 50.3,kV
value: 0.5,kV
